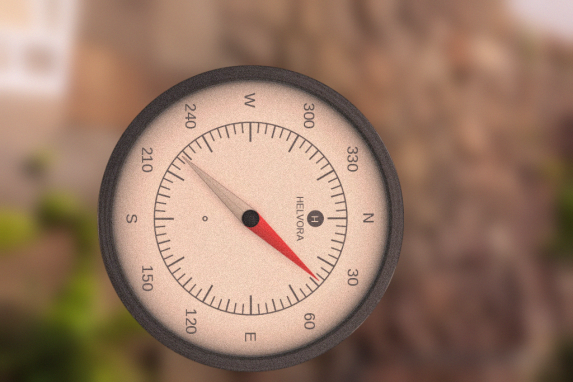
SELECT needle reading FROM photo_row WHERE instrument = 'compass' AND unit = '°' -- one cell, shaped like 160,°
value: 42.5,°
